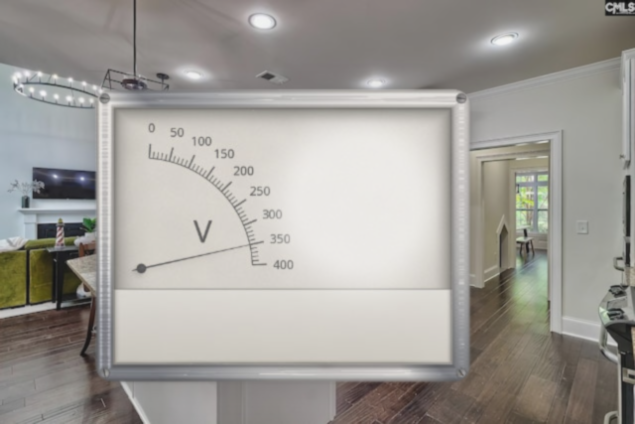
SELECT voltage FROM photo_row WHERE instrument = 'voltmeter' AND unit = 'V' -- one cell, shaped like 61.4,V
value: 350,V
